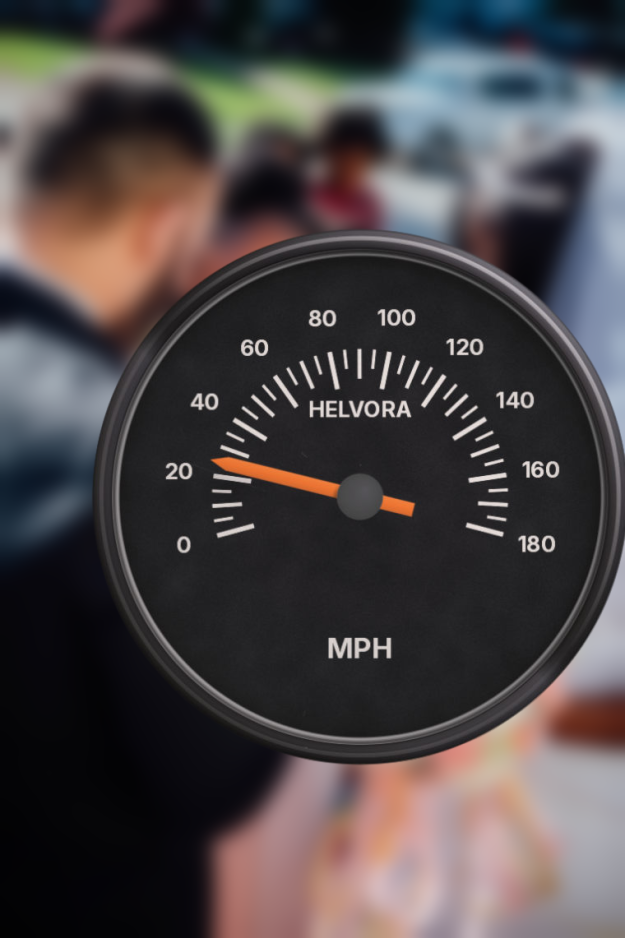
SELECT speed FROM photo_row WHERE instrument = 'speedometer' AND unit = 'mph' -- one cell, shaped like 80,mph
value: 25,mph
